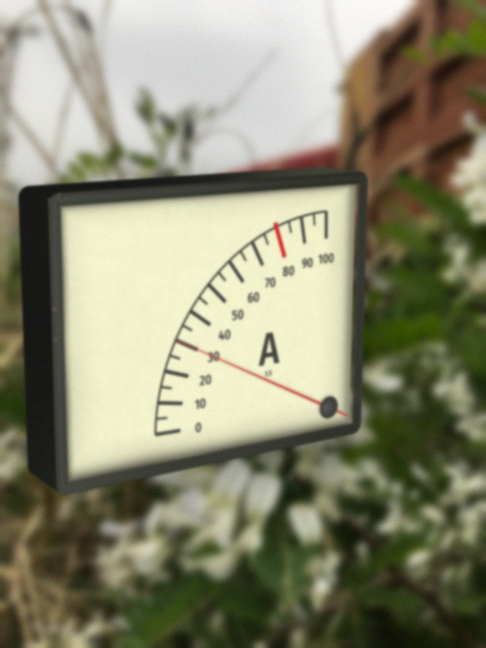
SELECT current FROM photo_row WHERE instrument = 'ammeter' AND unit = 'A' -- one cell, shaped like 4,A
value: 30,A
